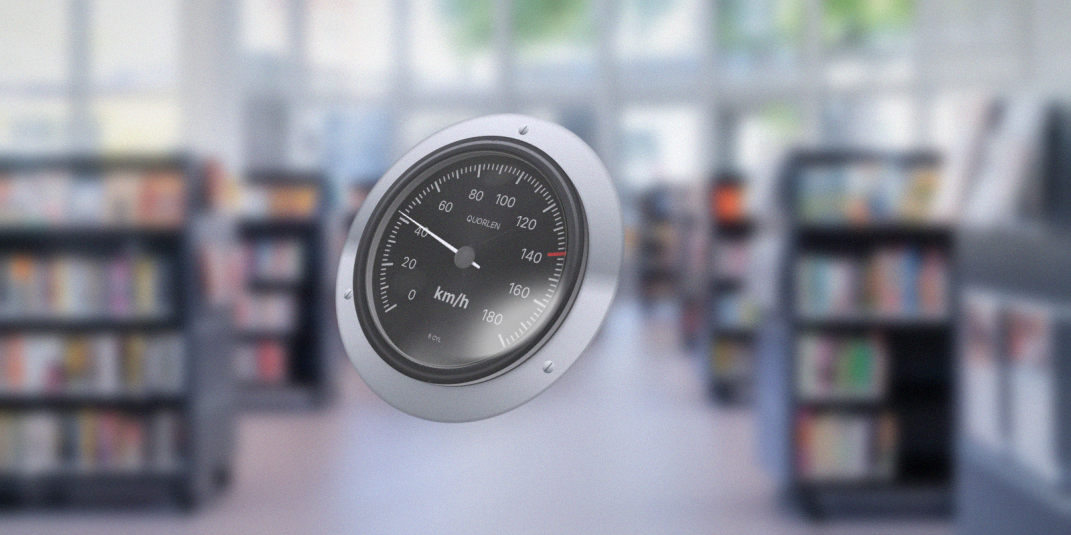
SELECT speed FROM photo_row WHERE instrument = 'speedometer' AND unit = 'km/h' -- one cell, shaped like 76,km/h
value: 42,km/h
